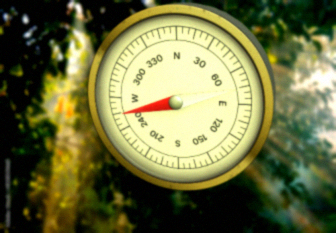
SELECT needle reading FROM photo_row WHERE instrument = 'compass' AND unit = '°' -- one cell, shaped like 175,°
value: 255,°
